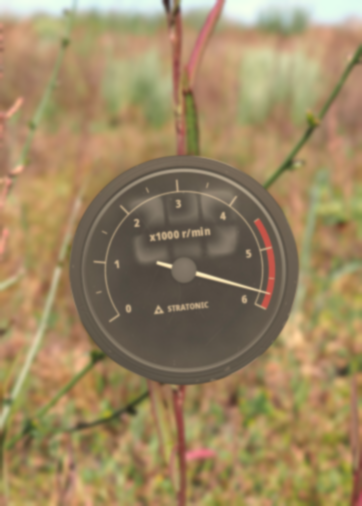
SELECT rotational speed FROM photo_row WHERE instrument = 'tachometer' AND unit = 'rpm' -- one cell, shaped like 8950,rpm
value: 5750,rpm
